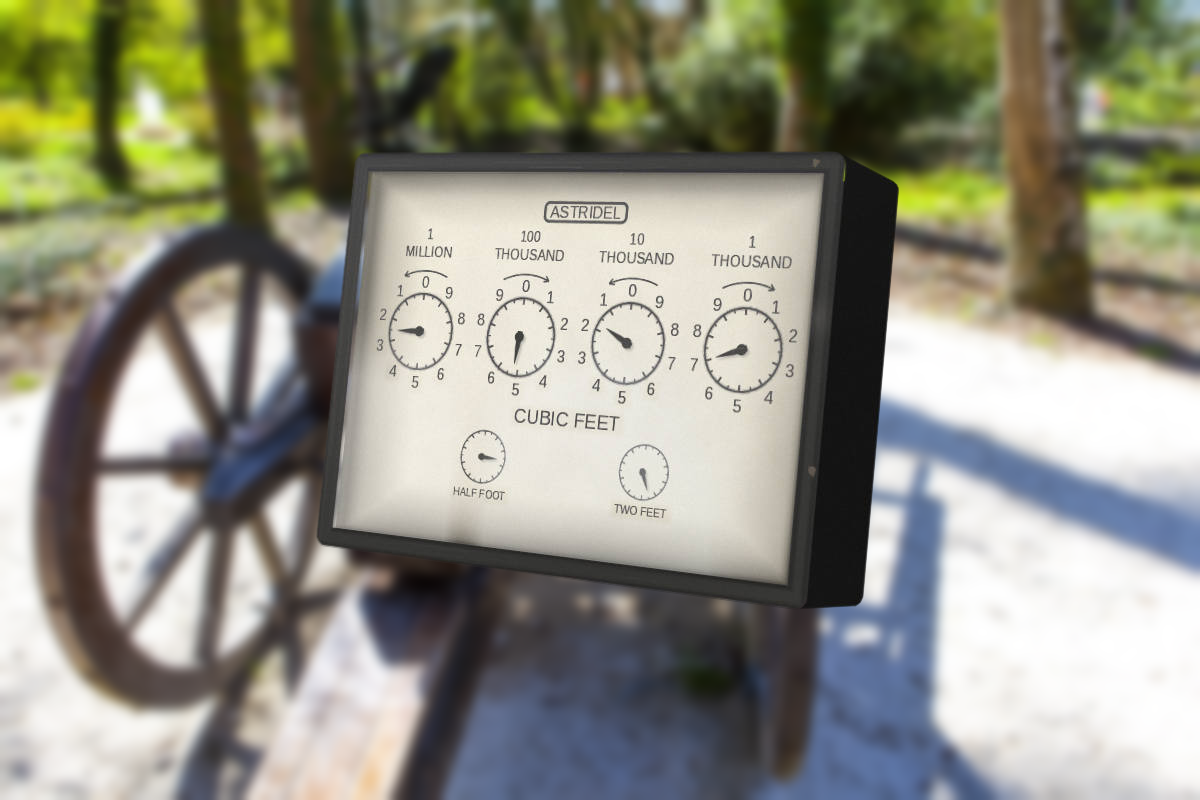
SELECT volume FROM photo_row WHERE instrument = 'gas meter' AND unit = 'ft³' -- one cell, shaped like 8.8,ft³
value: 251700,ft³
